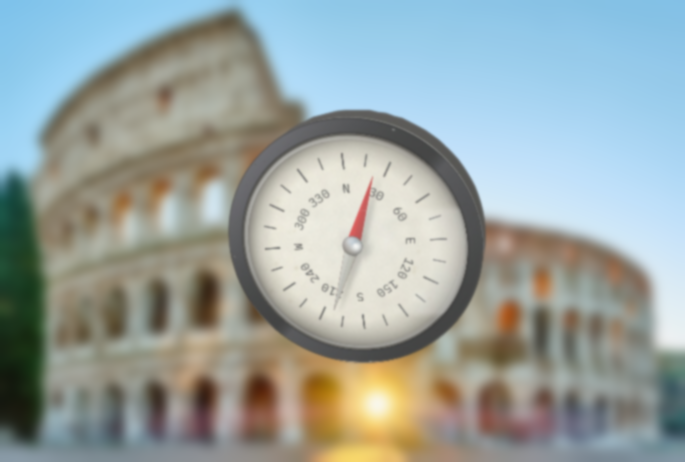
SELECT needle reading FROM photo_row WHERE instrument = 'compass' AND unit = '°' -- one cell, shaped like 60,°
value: 22.5,°
